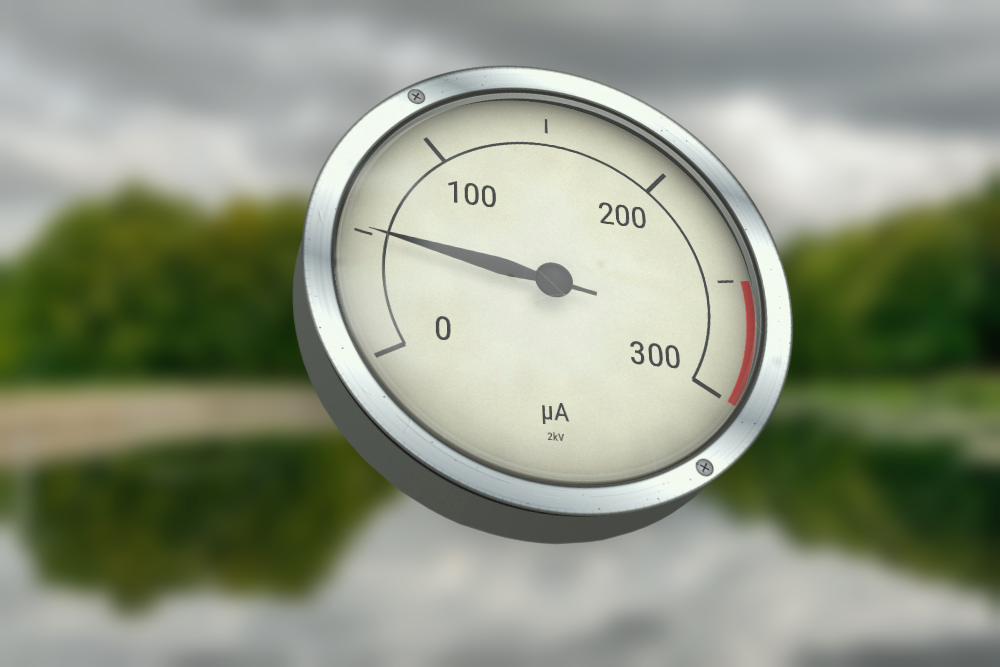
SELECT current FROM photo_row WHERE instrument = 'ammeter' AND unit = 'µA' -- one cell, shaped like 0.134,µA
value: 50,µA
